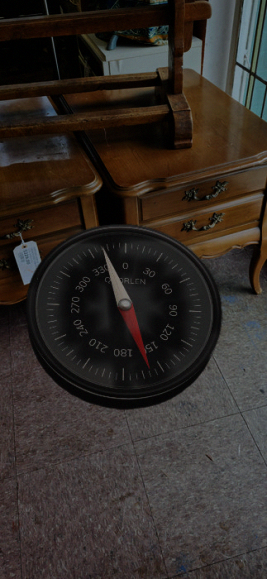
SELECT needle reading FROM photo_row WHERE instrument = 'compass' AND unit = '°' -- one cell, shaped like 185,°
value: 160,°
